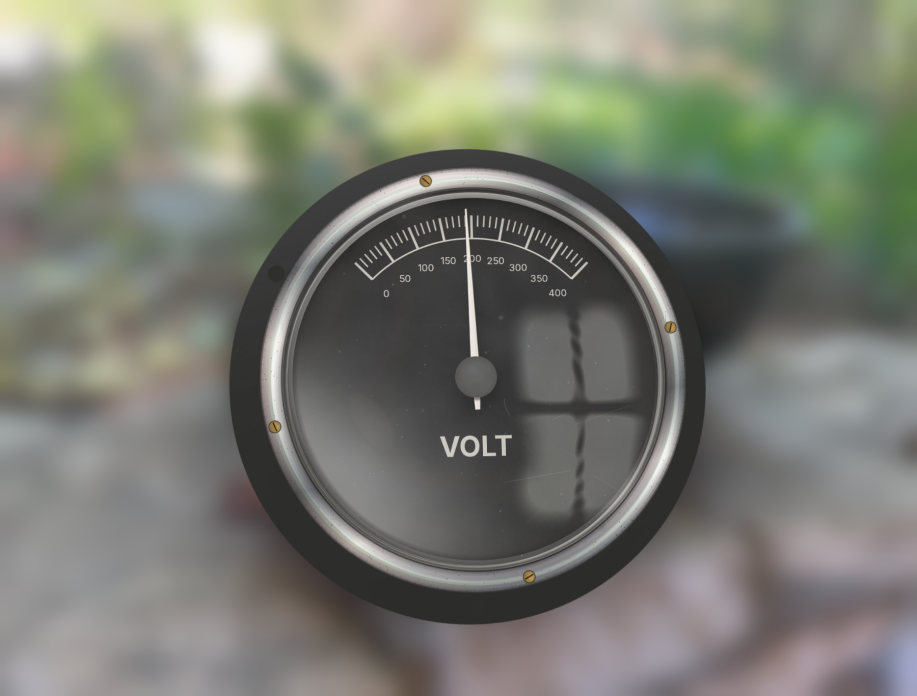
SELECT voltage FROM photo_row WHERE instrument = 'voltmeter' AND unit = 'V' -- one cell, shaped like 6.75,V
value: 190,V
